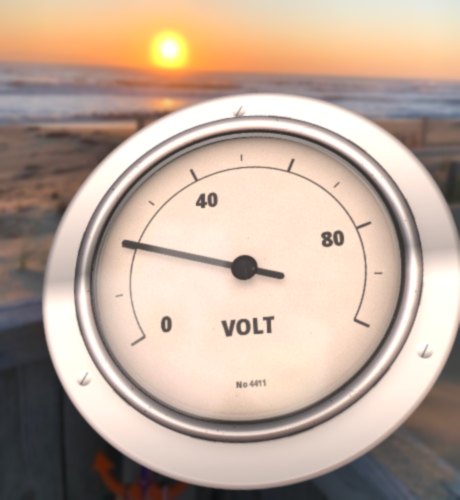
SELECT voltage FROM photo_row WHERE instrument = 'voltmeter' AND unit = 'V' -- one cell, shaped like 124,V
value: 20,V
